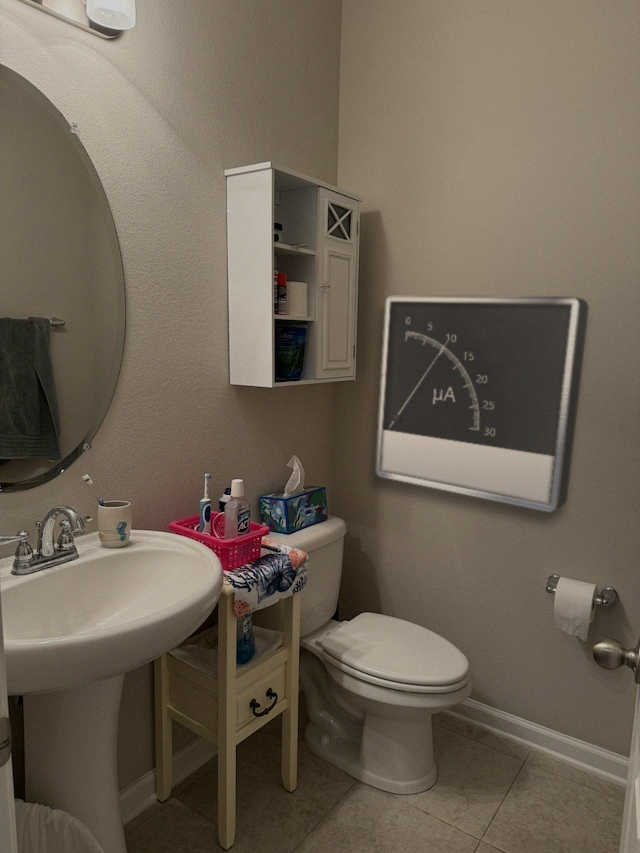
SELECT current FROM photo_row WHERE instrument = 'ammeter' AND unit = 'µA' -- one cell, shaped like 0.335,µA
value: 10,µA
